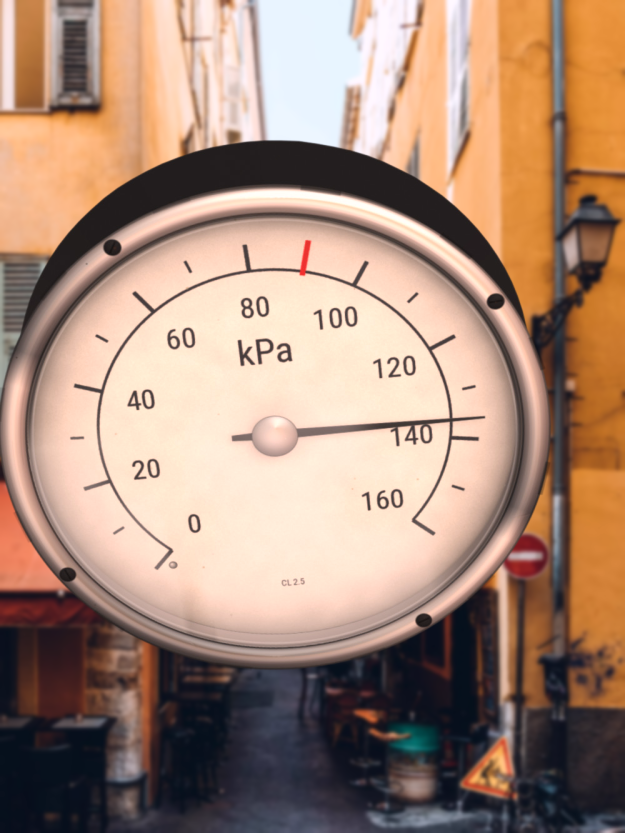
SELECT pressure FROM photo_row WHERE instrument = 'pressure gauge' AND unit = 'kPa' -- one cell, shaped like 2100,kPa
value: 135,kPa
